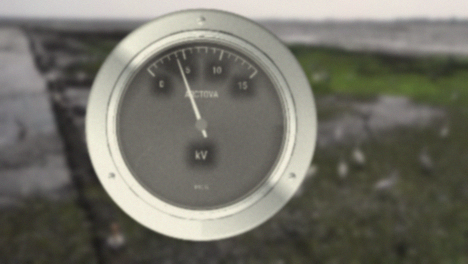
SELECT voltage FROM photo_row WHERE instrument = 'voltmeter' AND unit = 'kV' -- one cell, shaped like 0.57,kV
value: 4,kV
